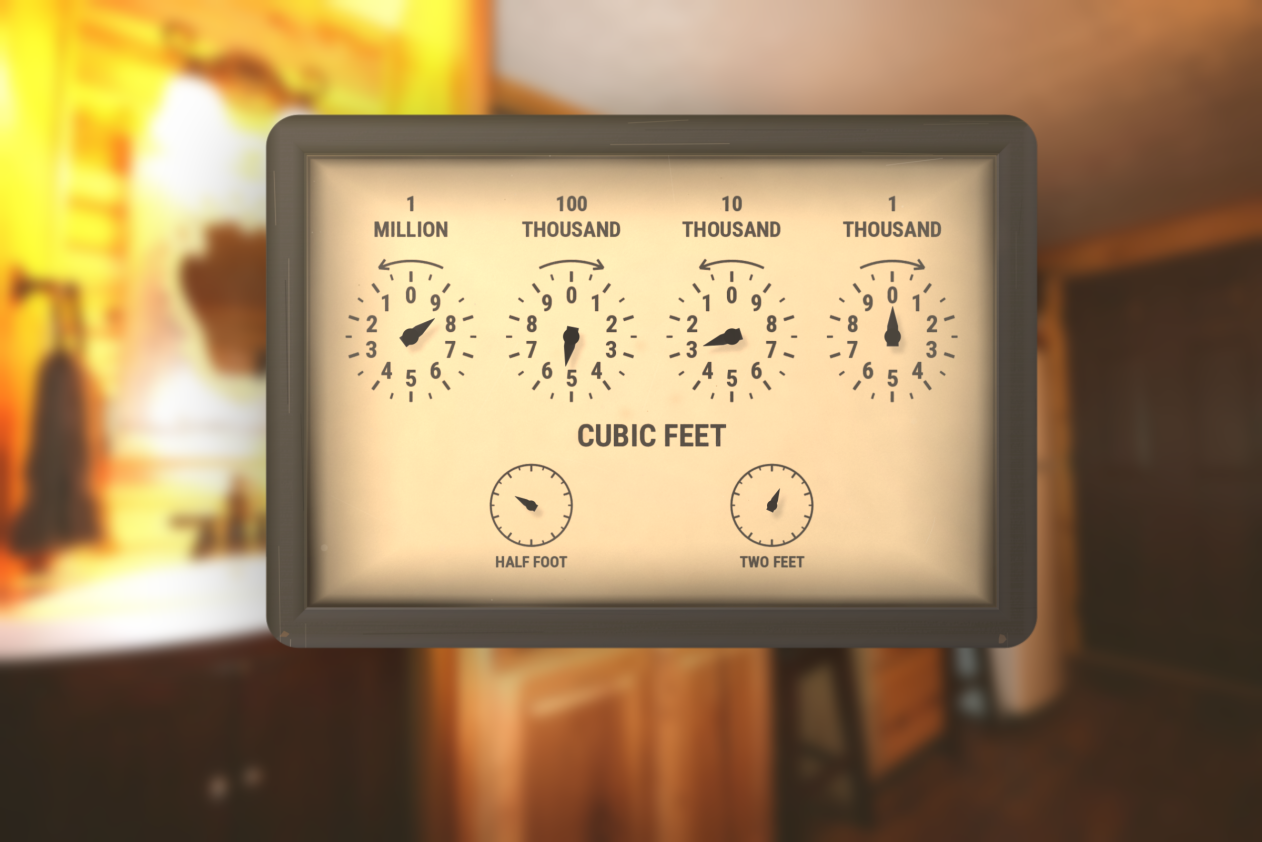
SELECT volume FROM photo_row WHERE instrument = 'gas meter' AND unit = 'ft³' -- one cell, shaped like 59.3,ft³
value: 853000,ft³
